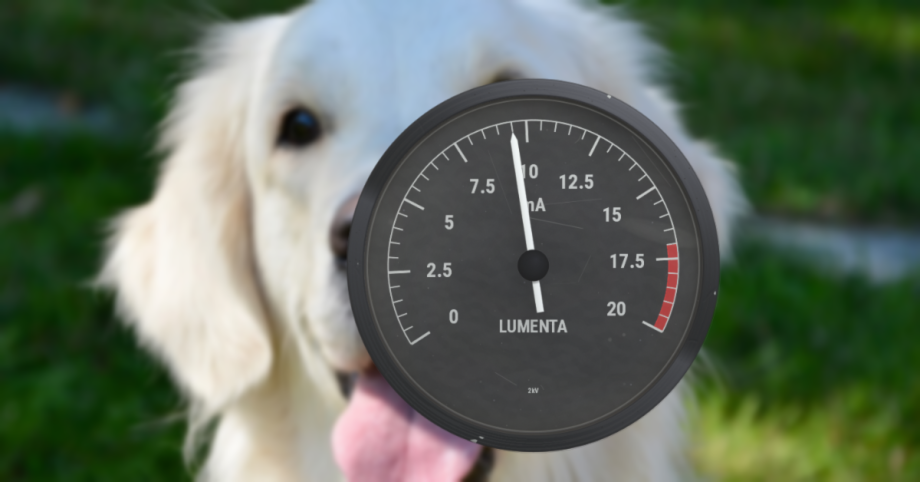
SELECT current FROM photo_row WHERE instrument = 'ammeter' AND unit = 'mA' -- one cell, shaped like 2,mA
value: 9.5,mA
